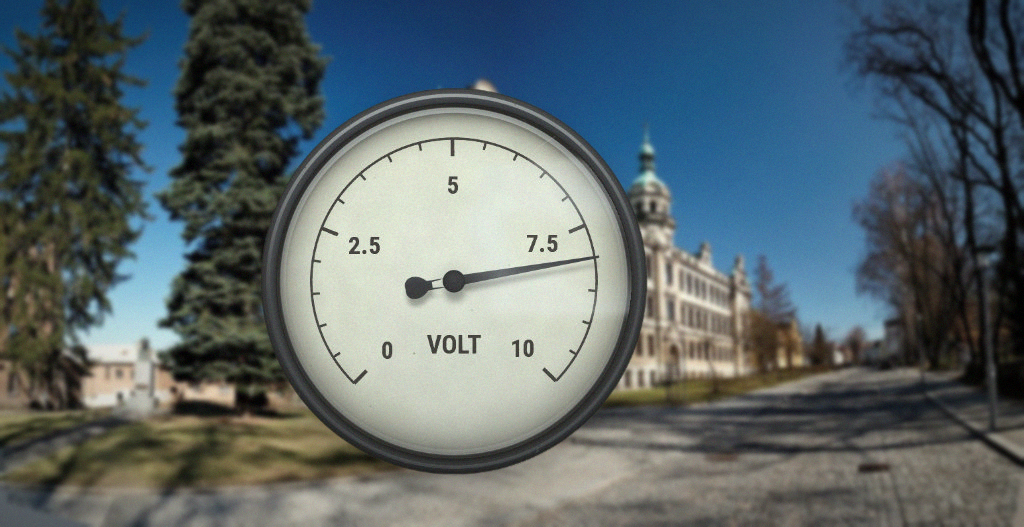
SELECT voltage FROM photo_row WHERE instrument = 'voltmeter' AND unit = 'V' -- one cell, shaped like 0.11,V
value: 8,V
